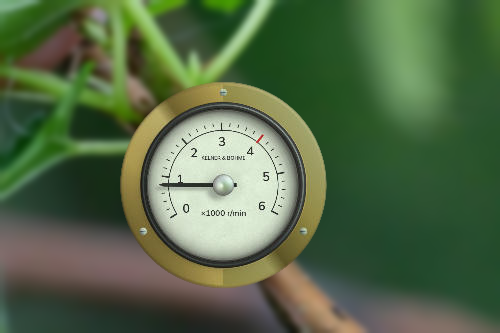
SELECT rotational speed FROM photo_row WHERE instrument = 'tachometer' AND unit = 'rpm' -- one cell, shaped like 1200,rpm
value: 800,rpm
